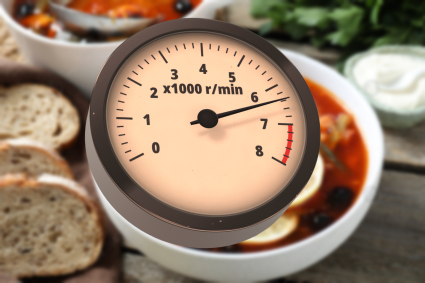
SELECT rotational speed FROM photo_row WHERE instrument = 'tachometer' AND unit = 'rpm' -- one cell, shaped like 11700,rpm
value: 6400,rpm
